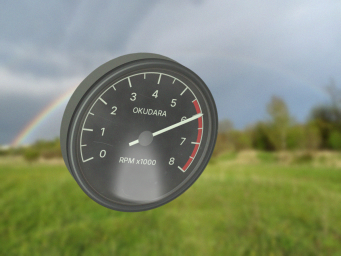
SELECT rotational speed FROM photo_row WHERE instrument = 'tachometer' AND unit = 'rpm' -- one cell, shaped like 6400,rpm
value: 6000,rpm
